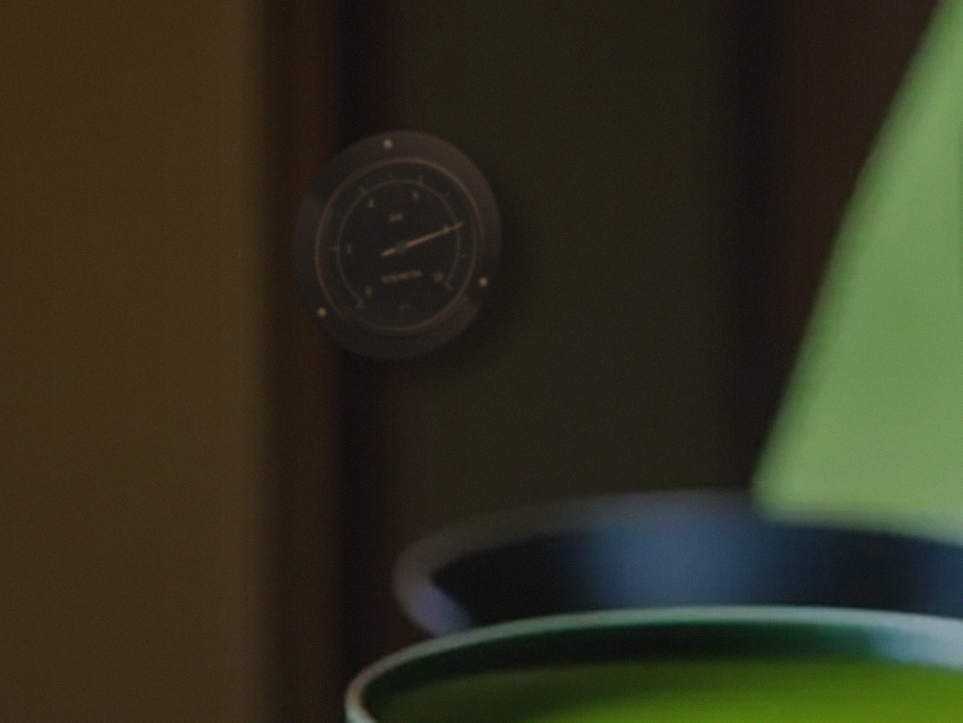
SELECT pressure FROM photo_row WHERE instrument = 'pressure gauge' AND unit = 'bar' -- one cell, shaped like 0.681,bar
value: 8,bar
